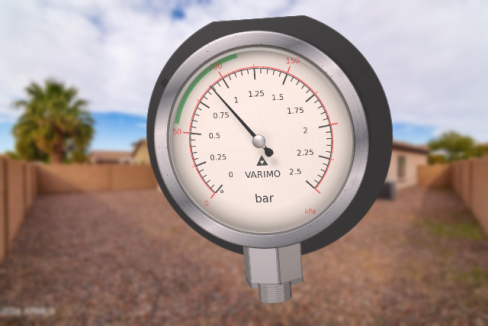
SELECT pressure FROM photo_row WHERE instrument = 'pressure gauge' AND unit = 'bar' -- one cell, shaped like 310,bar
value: 0.9,bar
